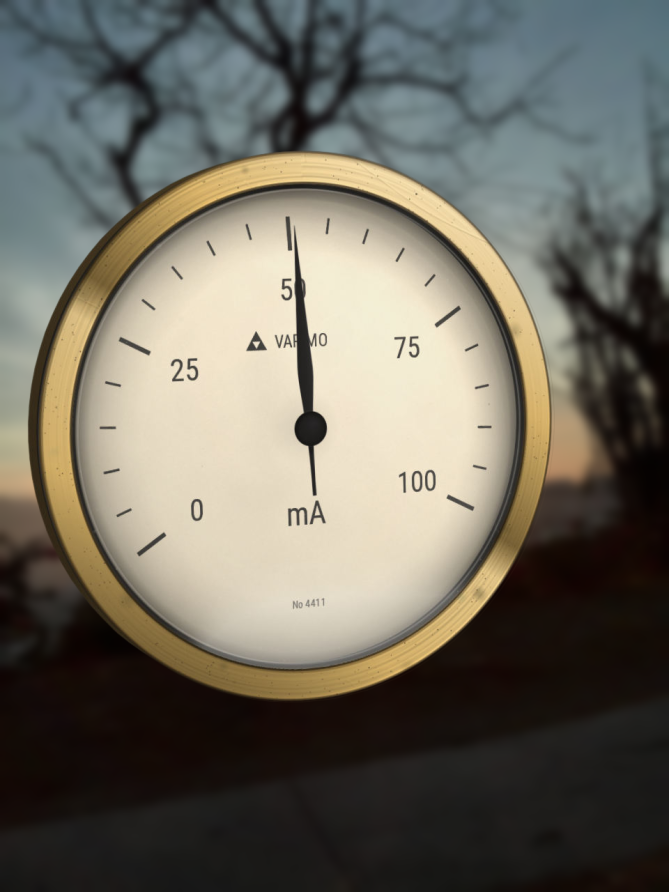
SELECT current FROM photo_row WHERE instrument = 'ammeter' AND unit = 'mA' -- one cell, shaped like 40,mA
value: 50,mA
